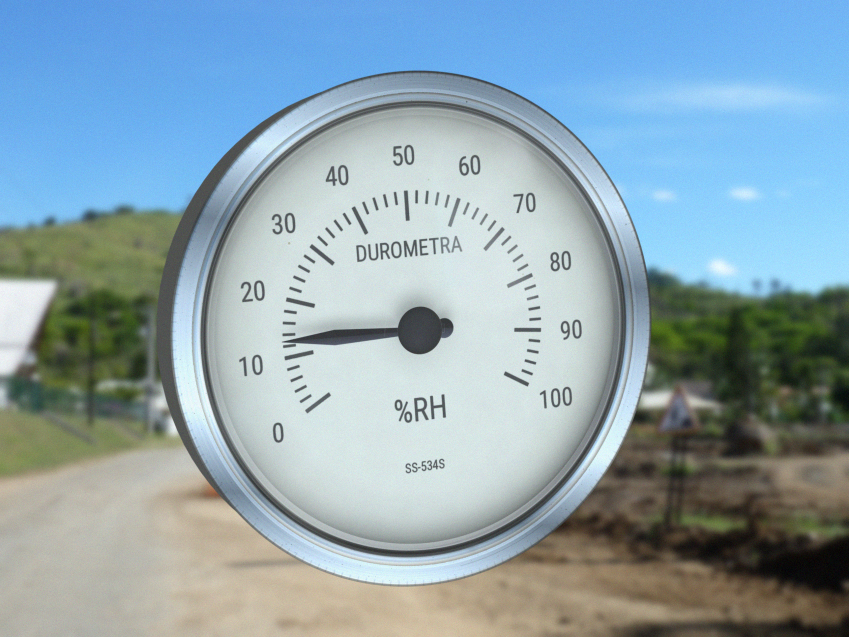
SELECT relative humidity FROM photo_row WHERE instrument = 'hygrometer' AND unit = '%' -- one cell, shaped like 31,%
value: 13,%
